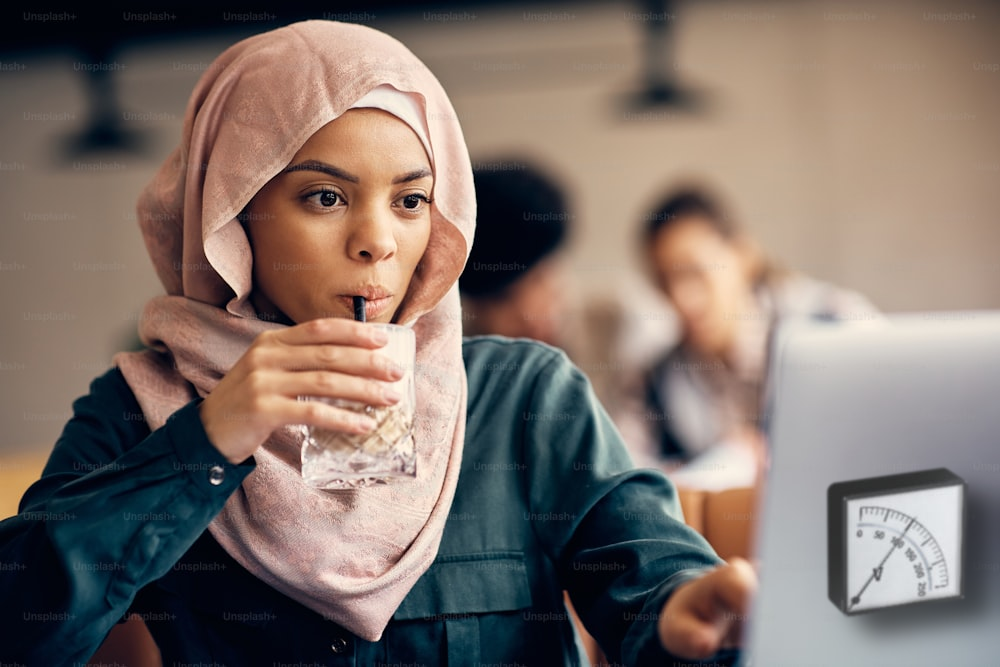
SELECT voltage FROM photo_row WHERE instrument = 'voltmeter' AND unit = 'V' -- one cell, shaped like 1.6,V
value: 100,V
